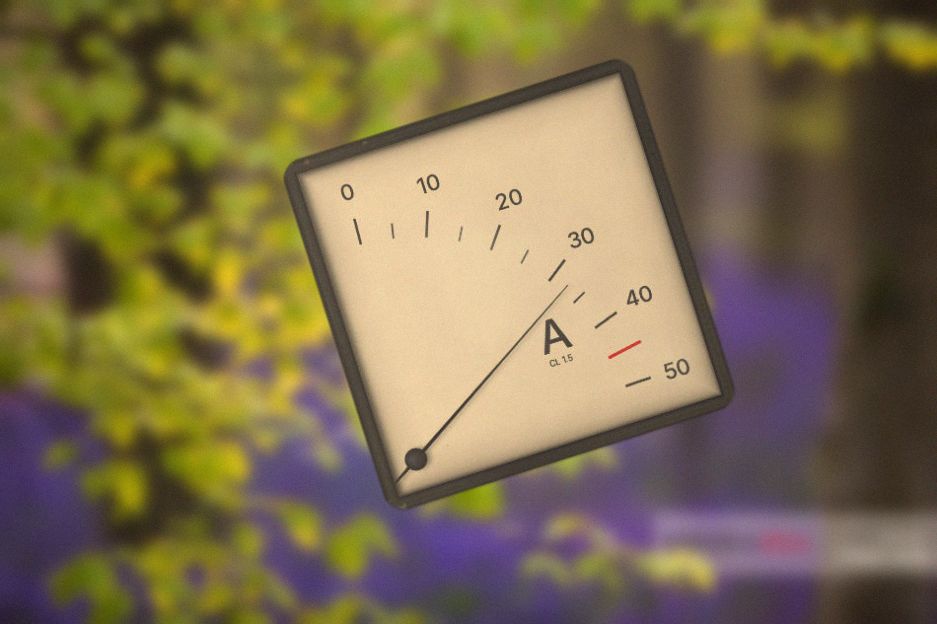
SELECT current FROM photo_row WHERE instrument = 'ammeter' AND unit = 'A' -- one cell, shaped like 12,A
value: 32.5,A
